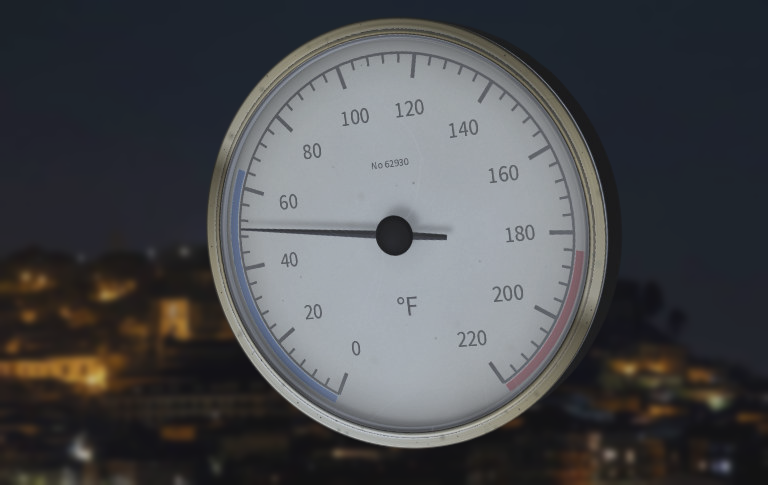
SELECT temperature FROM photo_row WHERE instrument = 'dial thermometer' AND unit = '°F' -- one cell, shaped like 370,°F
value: 50,°F
